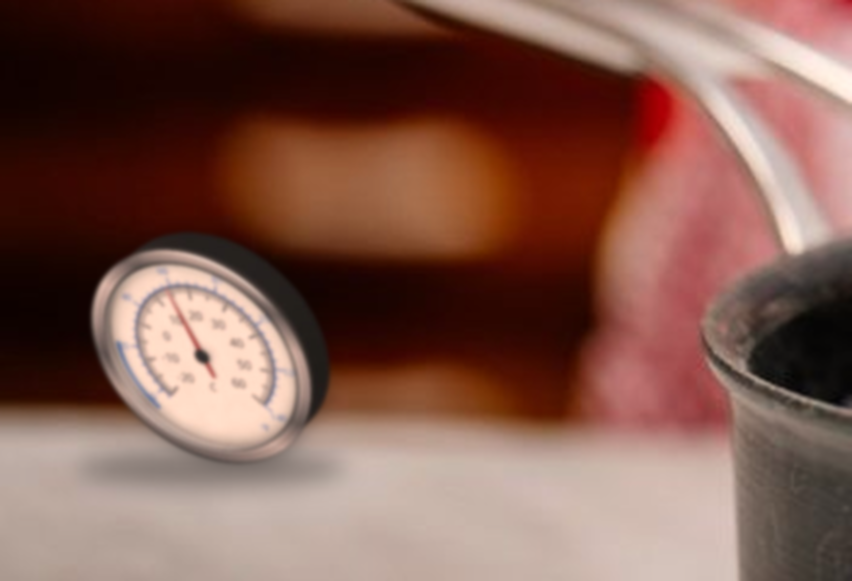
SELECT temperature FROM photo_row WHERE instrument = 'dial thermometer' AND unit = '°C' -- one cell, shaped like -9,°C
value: 15,°C
